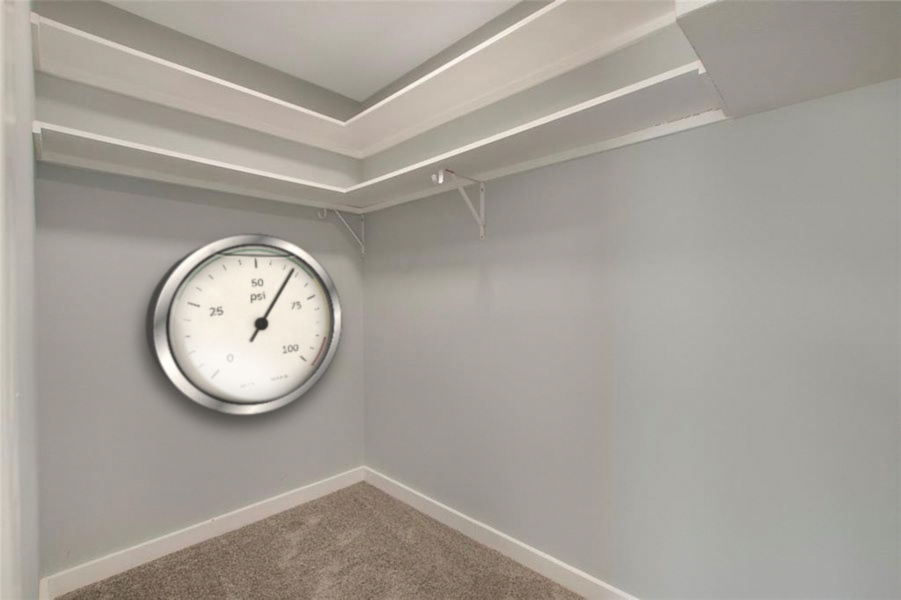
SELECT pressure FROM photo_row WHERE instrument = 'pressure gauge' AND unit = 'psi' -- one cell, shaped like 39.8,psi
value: 62.5,psi
